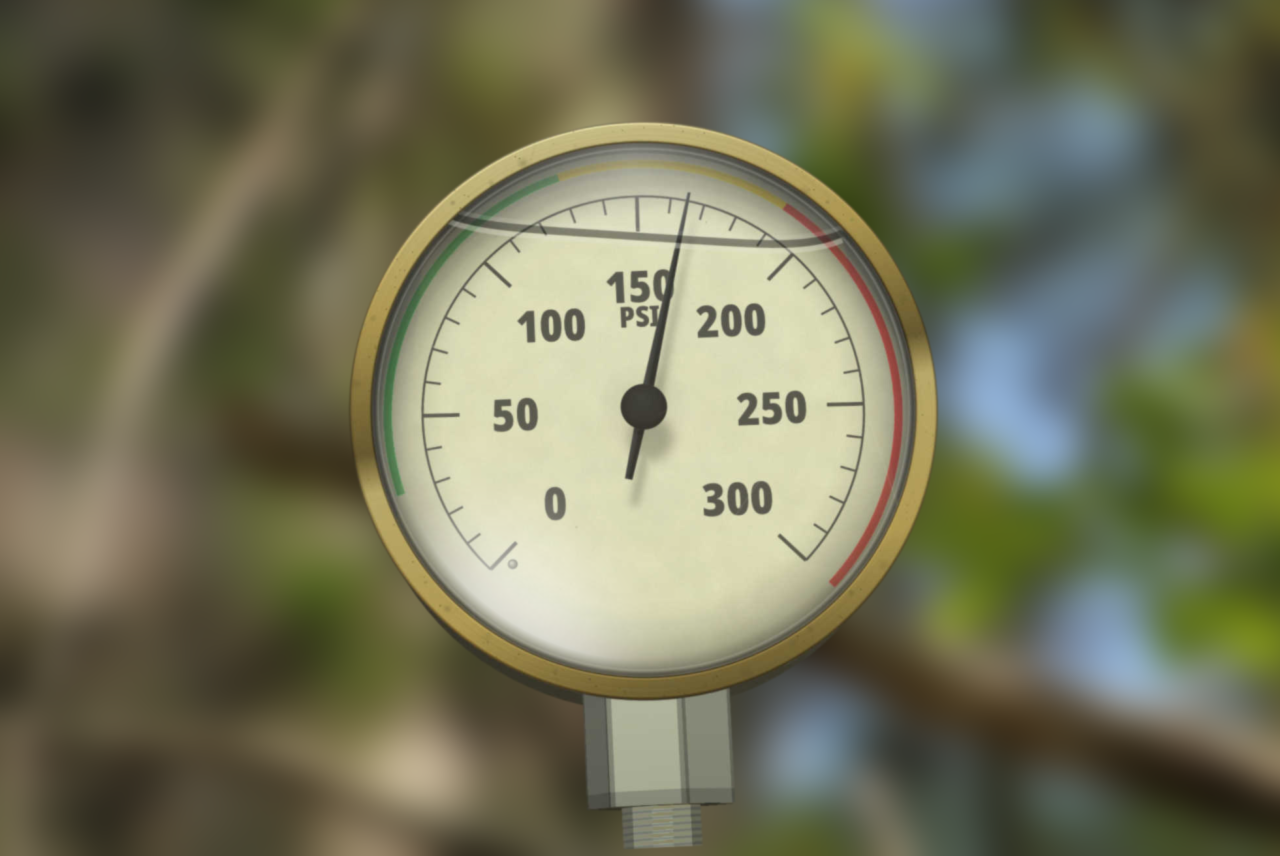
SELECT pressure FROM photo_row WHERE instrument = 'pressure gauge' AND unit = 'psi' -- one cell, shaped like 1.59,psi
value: 165,psi
